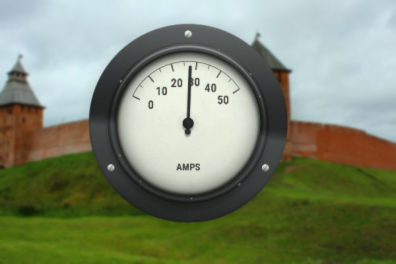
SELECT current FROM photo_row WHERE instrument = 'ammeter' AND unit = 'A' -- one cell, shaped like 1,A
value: 27.5,A
